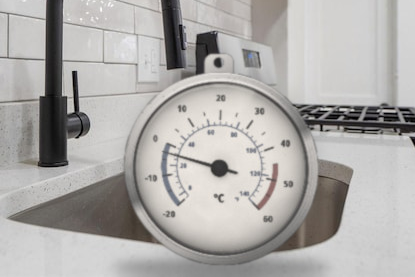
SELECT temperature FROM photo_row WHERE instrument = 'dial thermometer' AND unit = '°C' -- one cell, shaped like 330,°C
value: -2.5,°C
